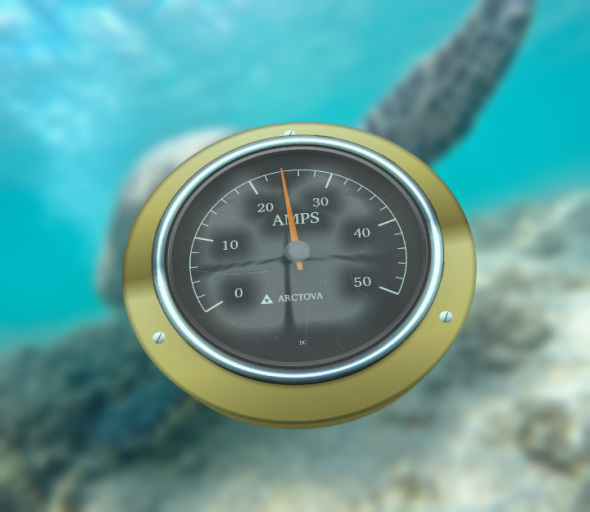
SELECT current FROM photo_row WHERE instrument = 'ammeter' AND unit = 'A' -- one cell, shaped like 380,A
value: 24,A
